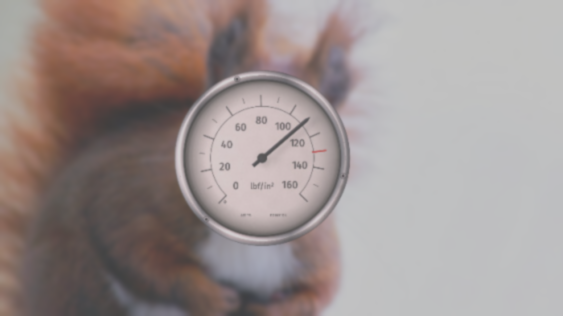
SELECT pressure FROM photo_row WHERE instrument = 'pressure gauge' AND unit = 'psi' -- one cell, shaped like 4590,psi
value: 110,psi
